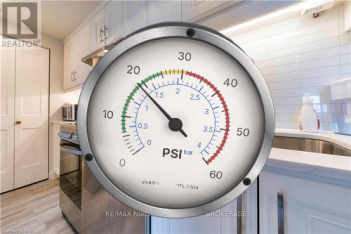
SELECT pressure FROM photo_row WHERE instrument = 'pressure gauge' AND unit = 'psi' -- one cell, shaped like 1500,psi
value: 19,psi
